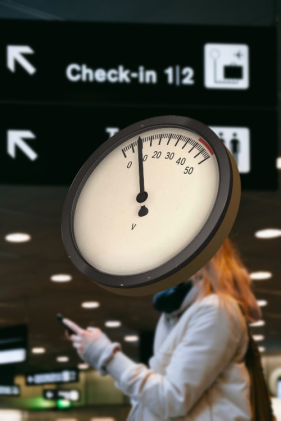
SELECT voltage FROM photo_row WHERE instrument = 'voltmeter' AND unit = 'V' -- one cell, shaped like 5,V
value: 10,V
